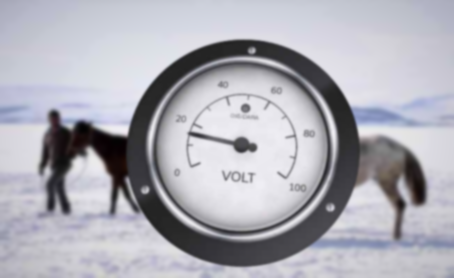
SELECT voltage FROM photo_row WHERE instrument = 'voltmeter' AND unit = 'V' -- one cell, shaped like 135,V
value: 15,V
